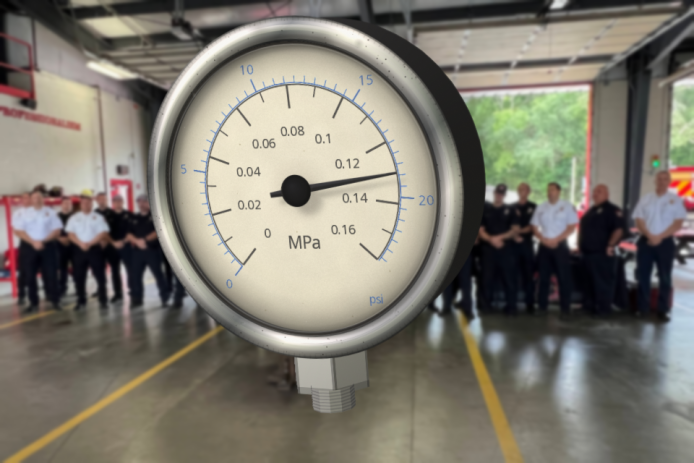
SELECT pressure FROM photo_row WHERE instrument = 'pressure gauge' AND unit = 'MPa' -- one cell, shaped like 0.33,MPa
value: 0.13,MPa
